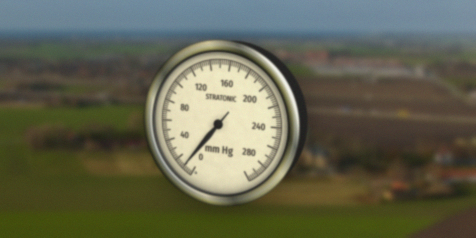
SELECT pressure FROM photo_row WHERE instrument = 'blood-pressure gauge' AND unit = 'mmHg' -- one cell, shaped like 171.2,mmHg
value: 10,mmHg
